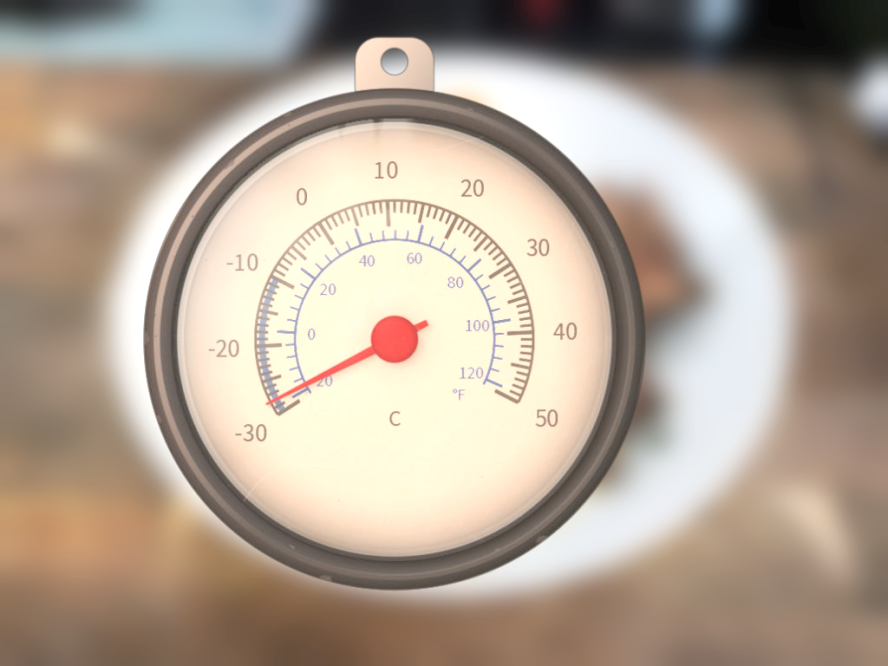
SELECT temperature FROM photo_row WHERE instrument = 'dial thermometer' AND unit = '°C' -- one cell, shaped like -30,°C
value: -28,°C
